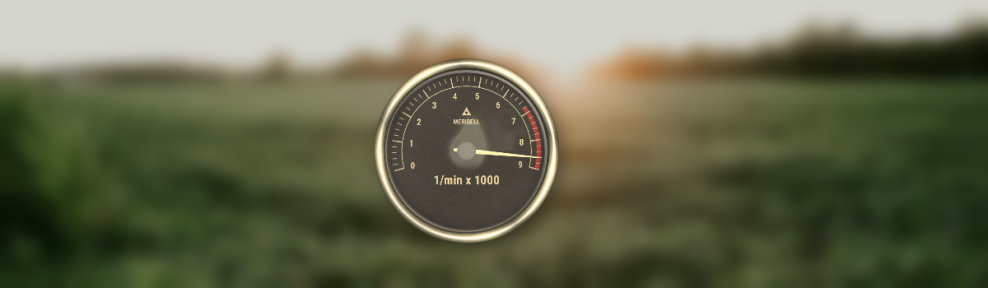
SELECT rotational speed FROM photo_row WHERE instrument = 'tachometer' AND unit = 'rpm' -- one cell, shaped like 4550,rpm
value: 8600,rpm
